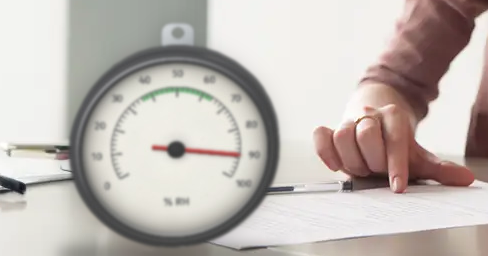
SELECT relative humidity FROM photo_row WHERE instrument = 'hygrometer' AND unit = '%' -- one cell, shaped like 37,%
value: 90,%
